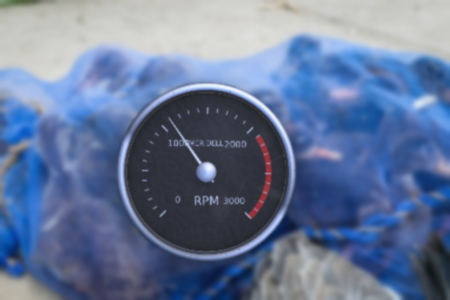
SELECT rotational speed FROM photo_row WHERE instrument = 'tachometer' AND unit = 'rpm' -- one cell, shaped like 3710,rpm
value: 1100,rpm
